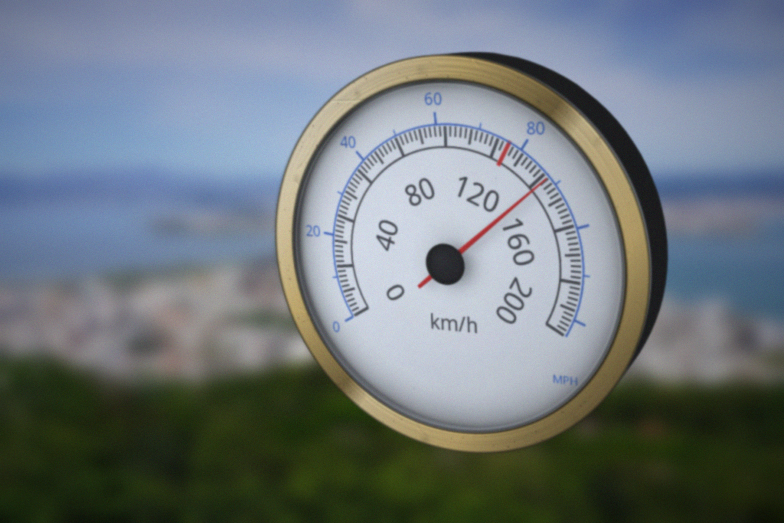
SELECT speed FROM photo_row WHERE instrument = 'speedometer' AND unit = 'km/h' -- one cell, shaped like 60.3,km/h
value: 142,km/h
